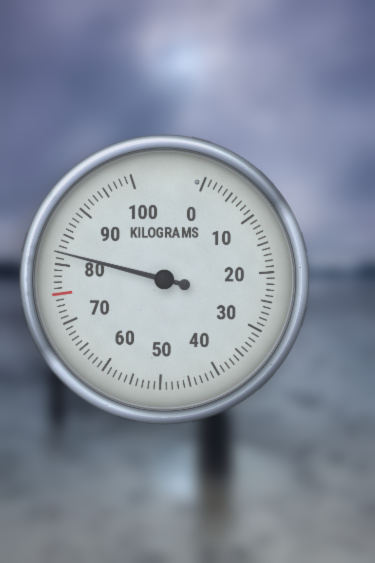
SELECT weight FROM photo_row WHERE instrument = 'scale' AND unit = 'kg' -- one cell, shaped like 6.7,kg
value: 82,kg
